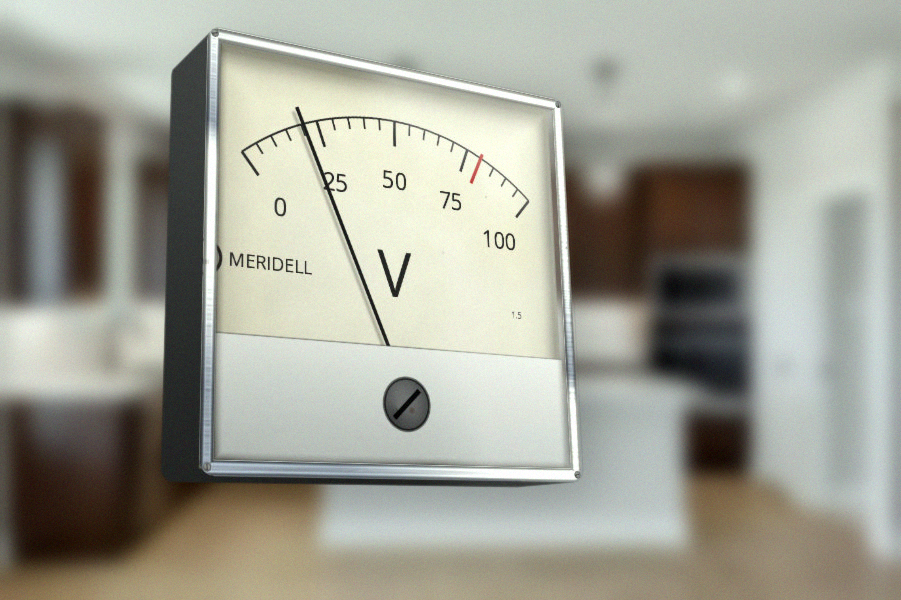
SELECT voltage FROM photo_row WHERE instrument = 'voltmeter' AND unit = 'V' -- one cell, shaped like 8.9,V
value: 20,V
